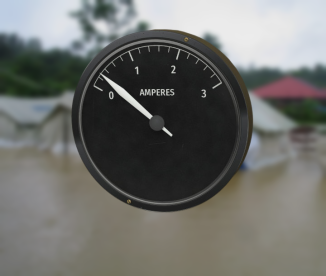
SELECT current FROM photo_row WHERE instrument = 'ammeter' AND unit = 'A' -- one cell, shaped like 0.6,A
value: 0.3,A
